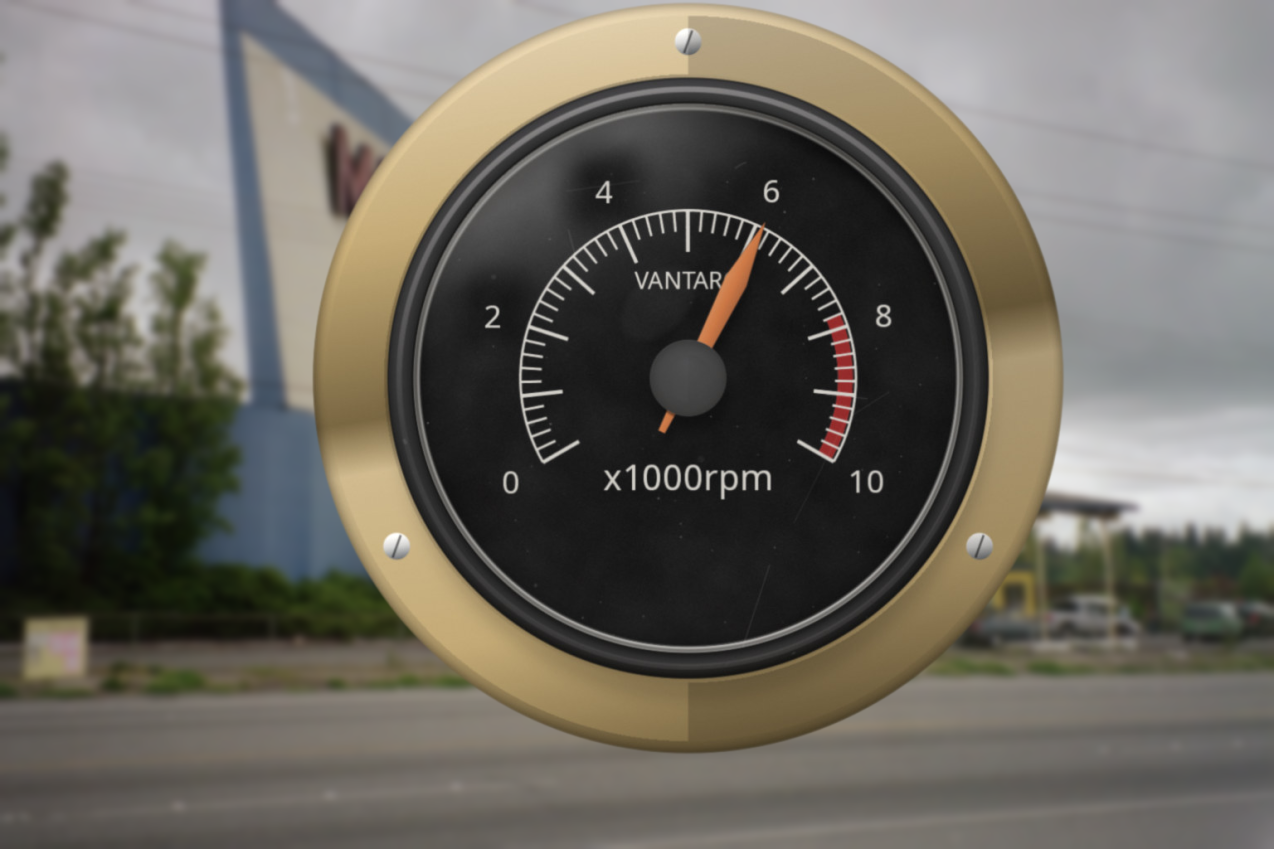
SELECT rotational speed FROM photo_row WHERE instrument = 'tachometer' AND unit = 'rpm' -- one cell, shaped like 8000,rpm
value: 6100,rpm
